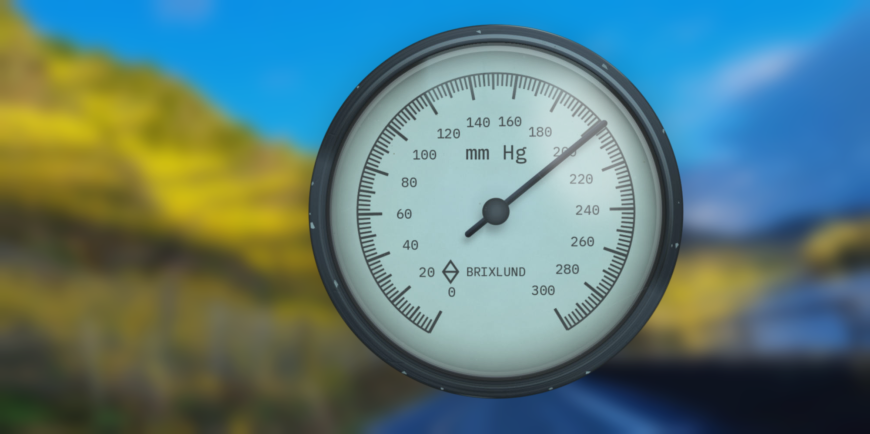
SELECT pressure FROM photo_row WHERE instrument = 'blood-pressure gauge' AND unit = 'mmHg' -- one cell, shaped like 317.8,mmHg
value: 202,mmHg
